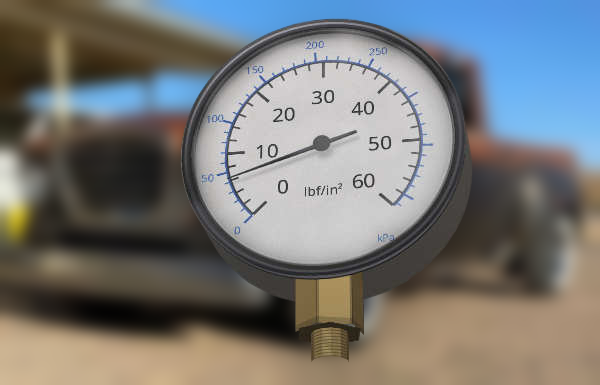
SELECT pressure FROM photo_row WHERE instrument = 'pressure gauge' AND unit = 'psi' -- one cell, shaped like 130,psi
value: 6,psi
